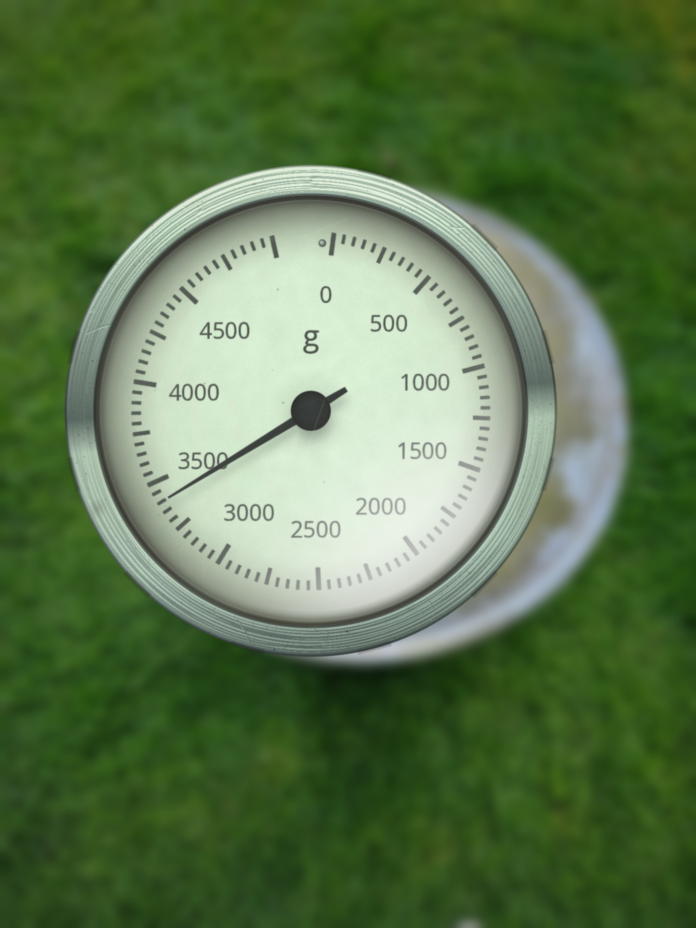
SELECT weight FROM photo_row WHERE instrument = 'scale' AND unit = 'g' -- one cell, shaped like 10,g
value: 3400,g
